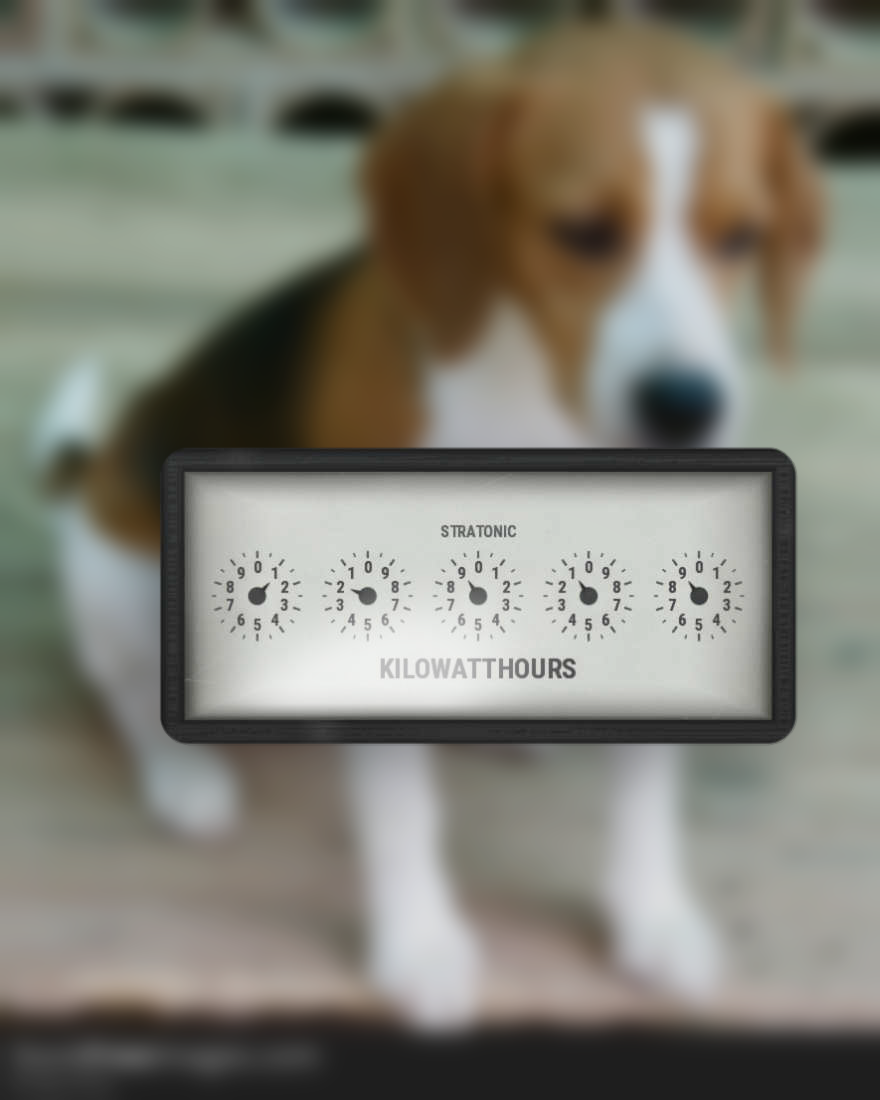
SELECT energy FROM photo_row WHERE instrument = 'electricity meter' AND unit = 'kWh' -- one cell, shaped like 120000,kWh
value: 11909,kWh
